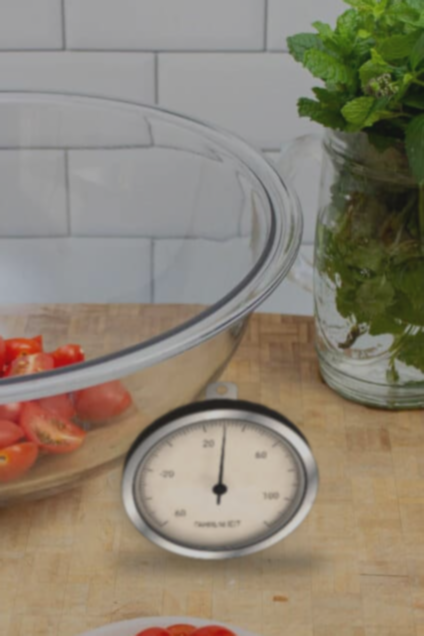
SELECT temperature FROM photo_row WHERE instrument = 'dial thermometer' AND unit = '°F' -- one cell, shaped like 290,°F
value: 30,°F
